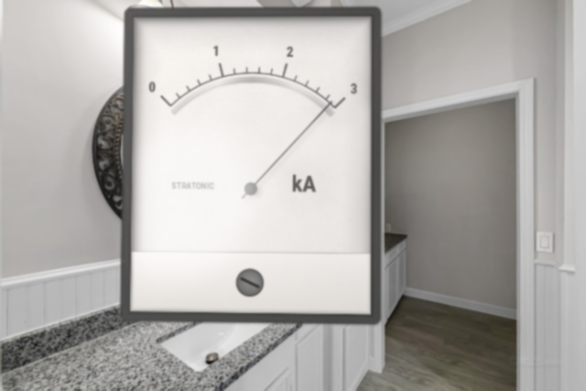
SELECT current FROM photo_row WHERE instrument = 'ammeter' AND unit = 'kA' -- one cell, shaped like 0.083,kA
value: 2.9,kA
